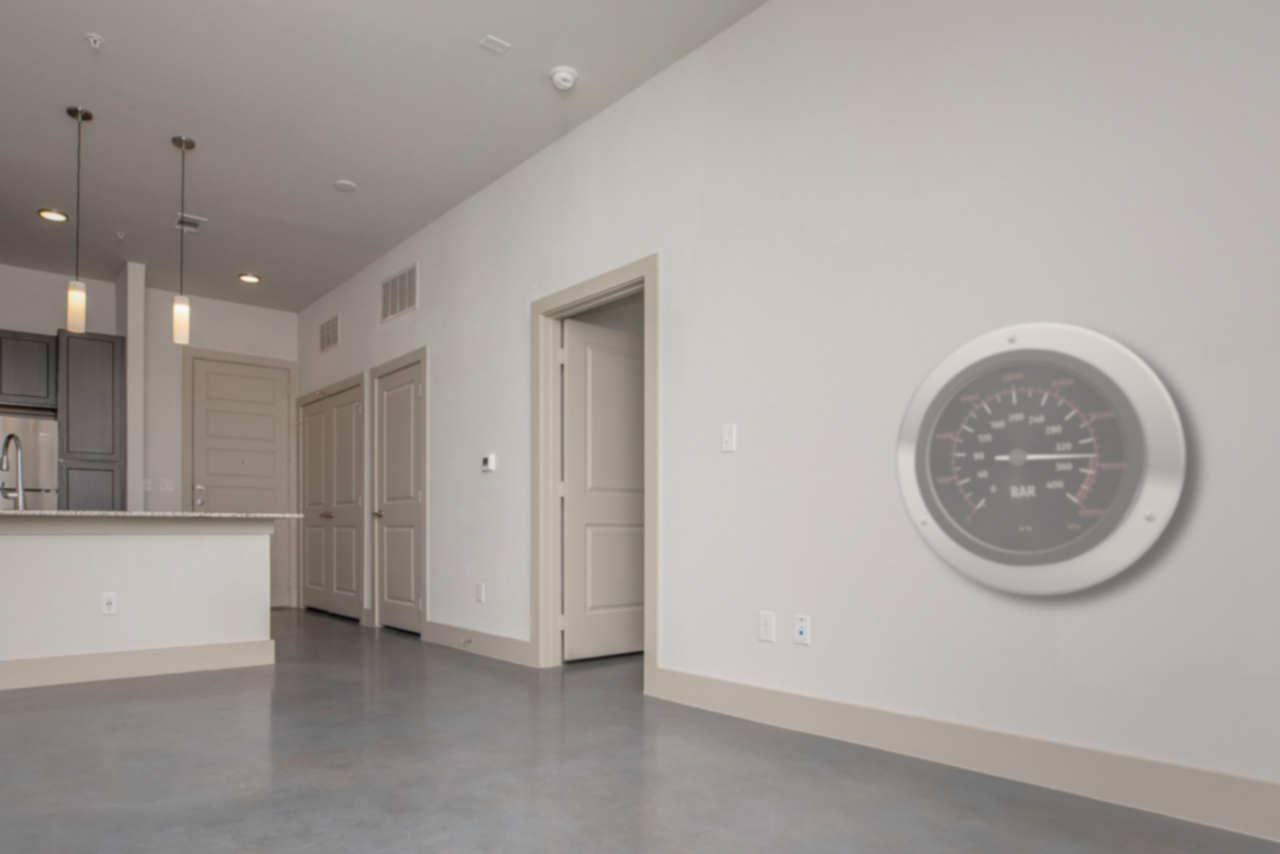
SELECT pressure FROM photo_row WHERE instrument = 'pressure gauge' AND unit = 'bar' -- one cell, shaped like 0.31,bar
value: 340,bar
